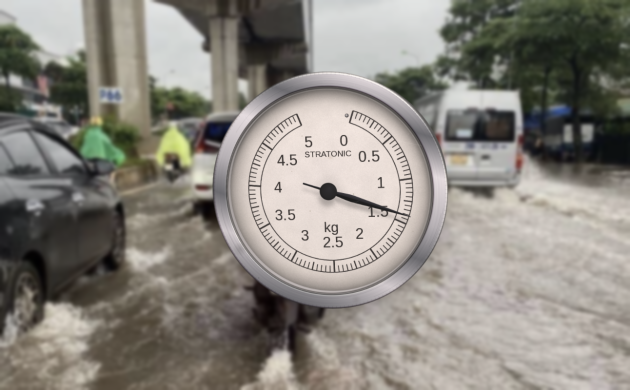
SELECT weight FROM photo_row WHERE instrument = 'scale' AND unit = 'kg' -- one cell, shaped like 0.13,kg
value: 1.4,kg
